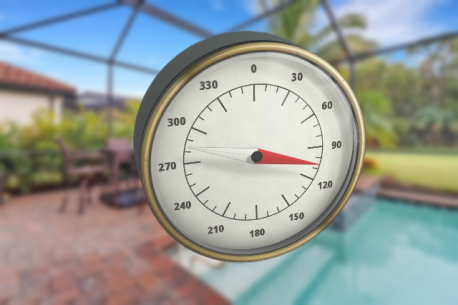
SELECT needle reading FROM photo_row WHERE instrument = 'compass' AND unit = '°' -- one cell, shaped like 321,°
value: 105,°
